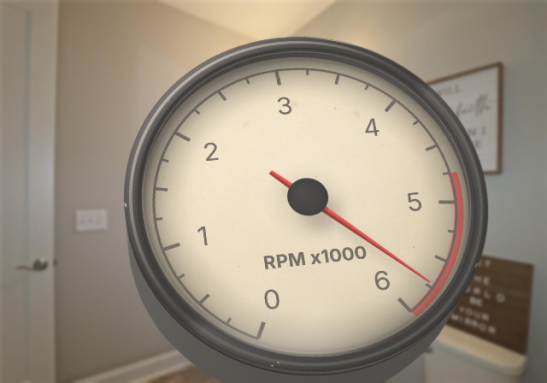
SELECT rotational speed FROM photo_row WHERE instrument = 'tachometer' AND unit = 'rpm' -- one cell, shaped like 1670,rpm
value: 5750,rpm
